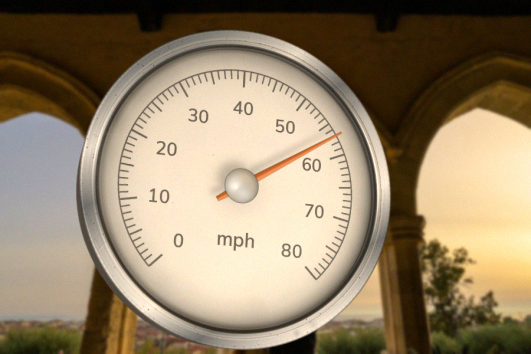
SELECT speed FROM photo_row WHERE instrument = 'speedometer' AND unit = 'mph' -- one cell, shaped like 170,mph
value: 57,mph
